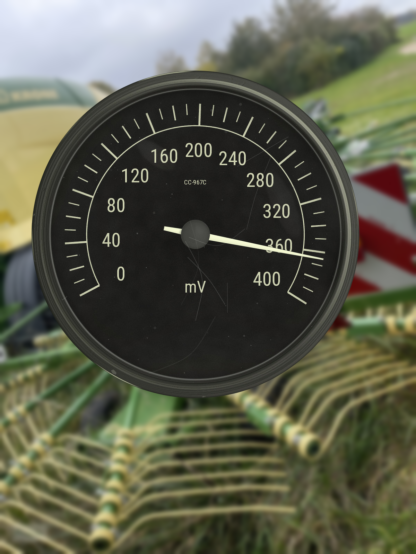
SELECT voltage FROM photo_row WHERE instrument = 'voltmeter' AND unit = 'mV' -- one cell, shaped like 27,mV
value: 365,mV
